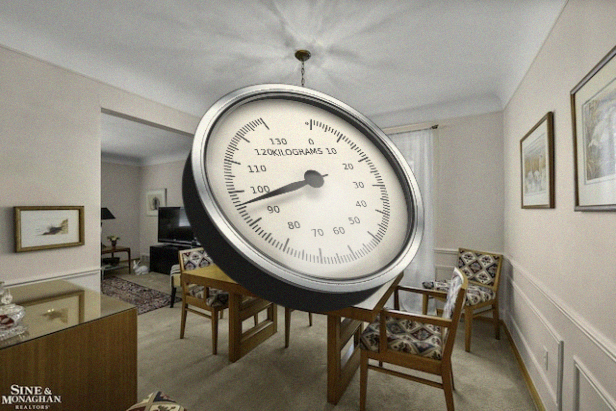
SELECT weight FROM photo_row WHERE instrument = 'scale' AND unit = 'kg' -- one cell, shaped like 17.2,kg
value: 95,kg
